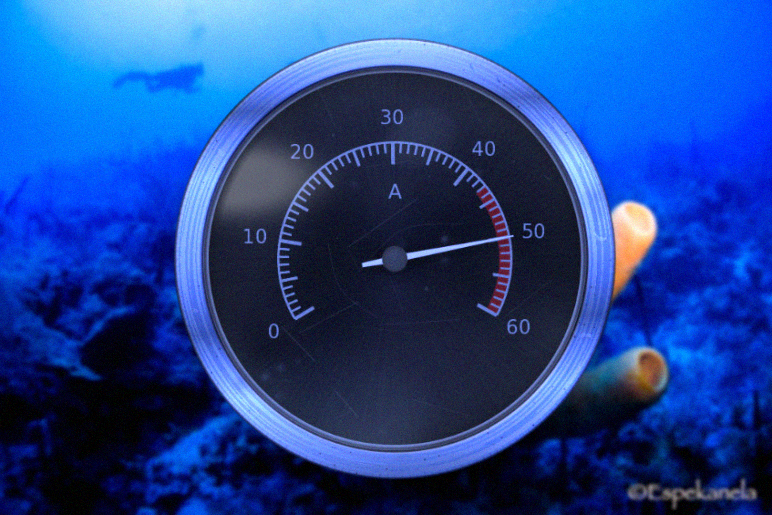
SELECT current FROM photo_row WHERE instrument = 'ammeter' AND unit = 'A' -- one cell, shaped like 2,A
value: 50,A
